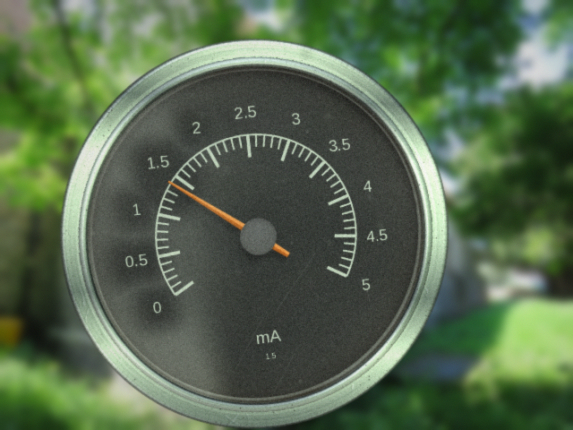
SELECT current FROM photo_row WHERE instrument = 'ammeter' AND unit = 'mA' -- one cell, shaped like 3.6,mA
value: 1.4,mA
